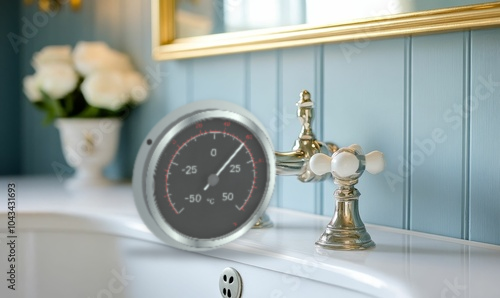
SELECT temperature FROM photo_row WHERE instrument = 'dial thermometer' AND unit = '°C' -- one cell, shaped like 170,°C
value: 15,°C
